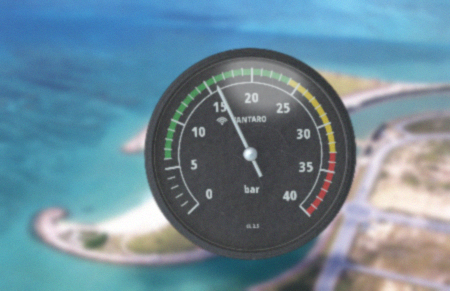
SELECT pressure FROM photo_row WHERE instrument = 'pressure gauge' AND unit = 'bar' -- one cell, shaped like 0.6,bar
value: 16,bar
